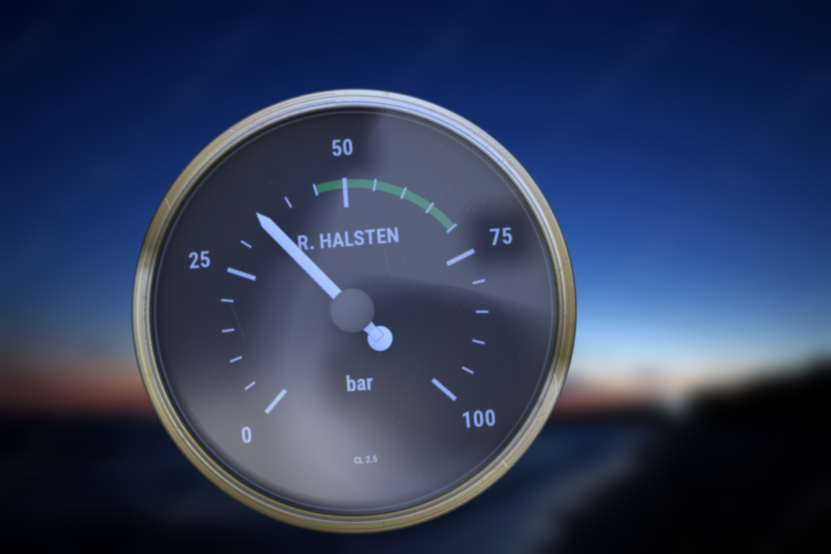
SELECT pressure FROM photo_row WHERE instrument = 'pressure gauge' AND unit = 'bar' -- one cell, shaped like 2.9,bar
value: 35,bar
